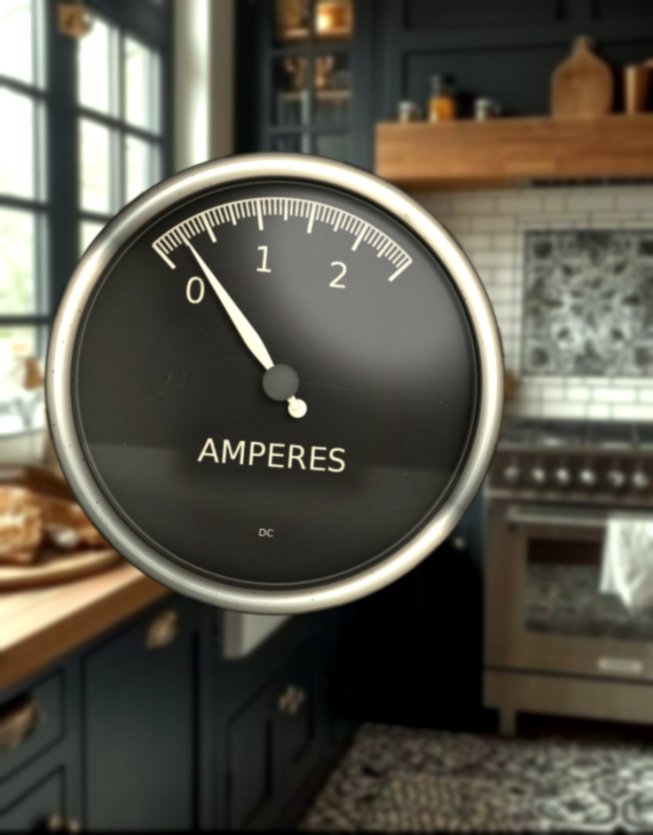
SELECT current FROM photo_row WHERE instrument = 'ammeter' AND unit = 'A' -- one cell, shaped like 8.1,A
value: 0.25,A
